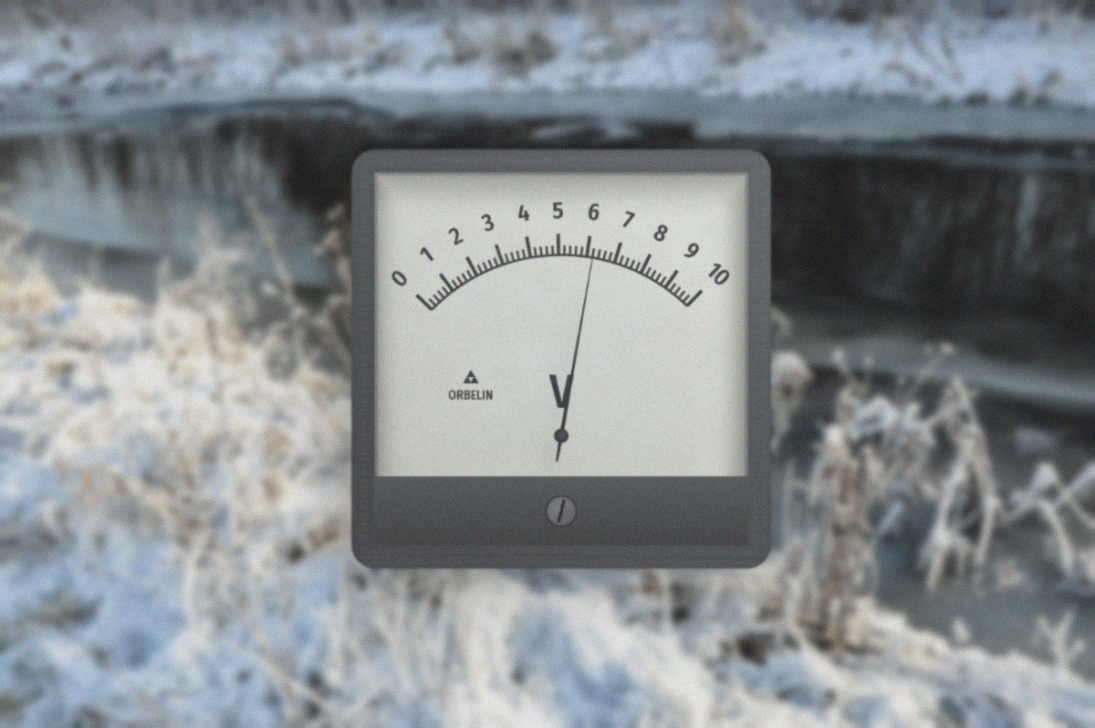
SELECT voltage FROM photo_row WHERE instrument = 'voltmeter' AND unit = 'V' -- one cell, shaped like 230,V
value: 6.2,V
